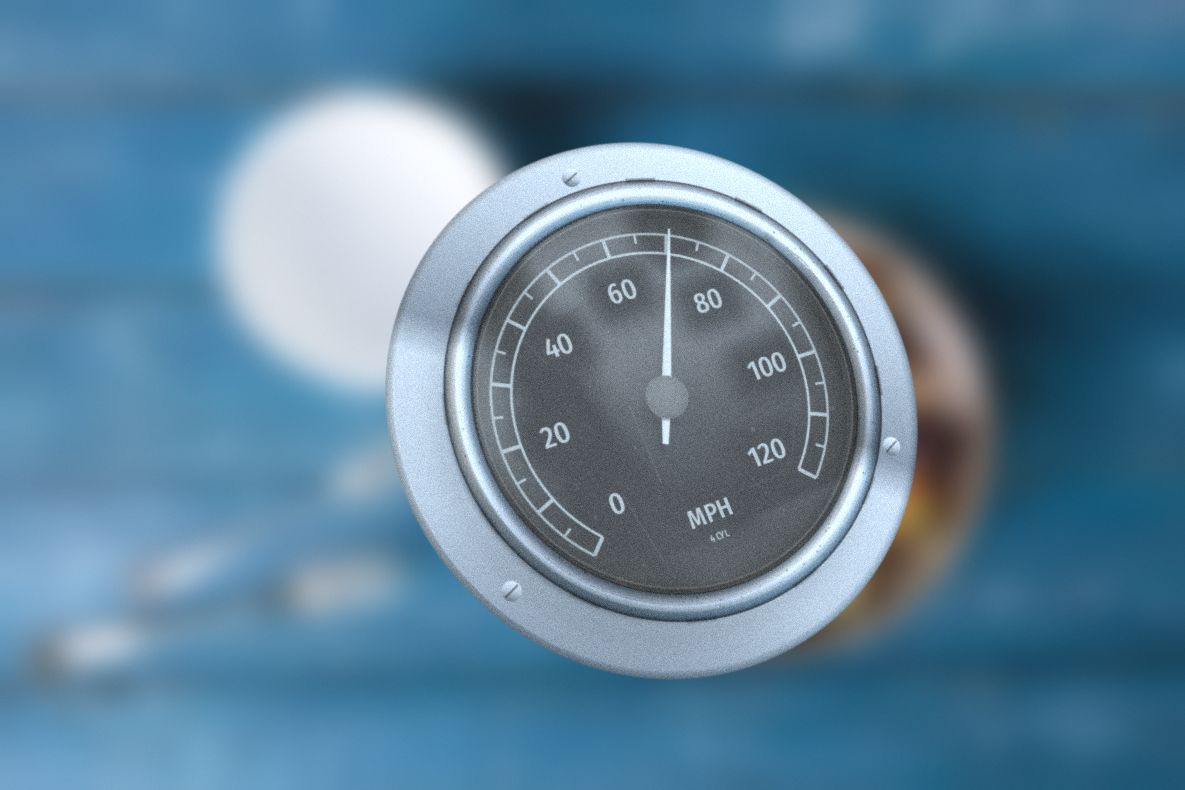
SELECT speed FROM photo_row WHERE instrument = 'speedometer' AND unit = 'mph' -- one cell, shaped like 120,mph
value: 70,mph
